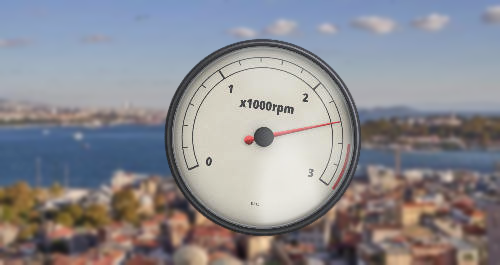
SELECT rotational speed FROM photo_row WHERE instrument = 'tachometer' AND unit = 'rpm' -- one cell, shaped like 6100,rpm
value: 2400,rpm
